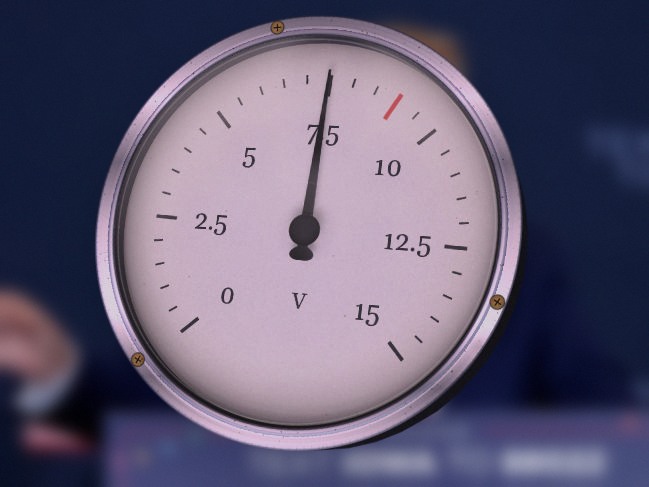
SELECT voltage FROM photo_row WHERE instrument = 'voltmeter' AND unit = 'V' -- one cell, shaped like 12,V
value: 7.5,V
